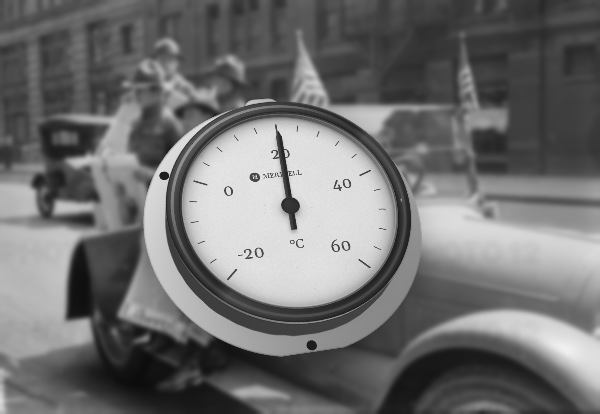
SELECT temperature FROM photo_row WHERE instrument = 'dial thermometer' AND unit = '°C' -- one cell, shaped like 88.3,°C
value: 20,°C
